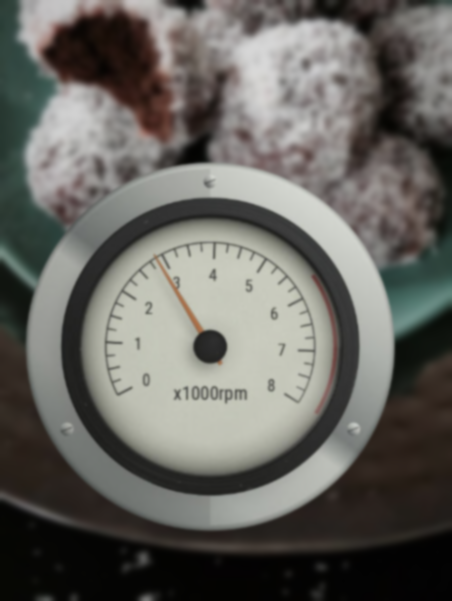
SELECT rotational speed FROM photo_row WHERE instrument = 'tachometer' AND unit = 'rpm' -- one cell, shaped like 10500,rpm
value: 2875,rpm
